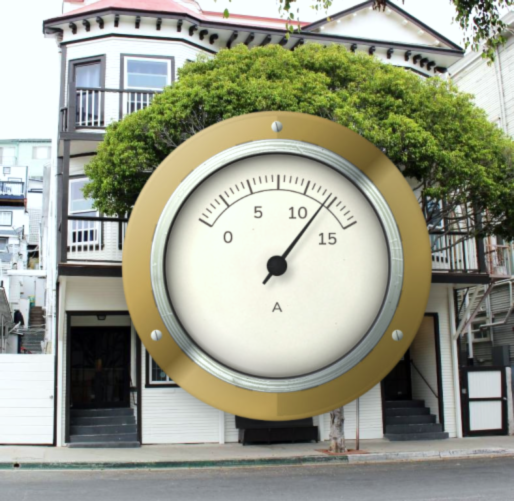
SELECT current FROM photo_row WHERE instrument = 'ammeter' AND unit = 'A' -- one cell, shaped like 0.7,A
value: 12,A
